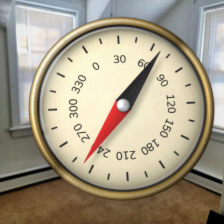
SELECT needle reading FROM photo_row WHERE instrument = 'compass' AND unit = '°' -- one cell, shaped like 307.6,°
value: 247.5,°
